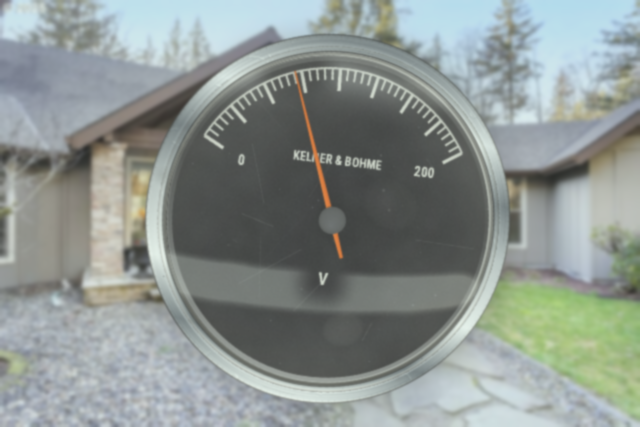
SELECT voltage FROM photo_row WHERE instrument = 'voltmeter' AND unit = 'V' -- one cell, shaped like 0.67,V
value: 70,V
